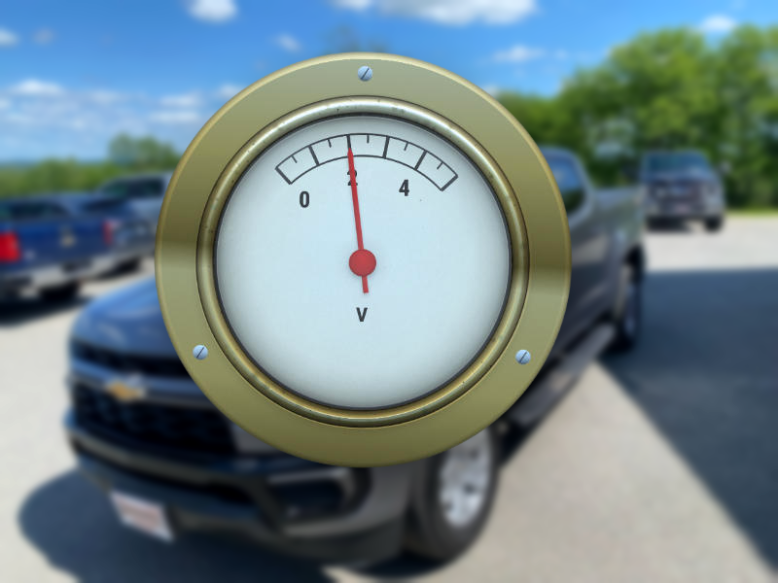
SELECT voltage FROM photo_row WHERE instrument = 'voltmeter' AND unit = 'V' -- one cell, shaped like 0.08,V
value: 2,V
